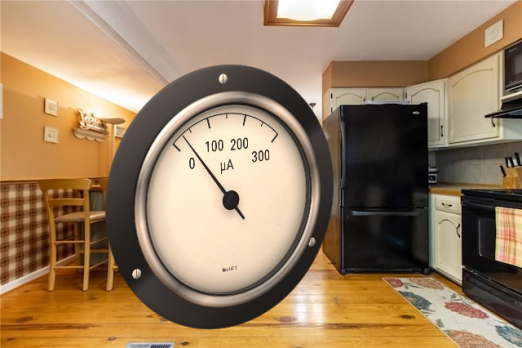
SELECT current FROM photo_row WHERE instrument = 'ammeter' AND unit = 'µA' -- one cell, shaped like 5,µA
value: 25,µA
